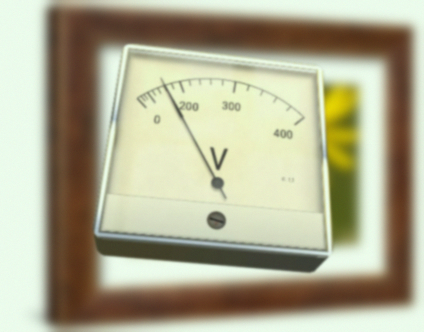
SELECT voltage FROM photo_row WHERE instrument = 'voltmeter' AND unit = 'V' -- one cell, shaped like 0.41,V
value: 160,V
